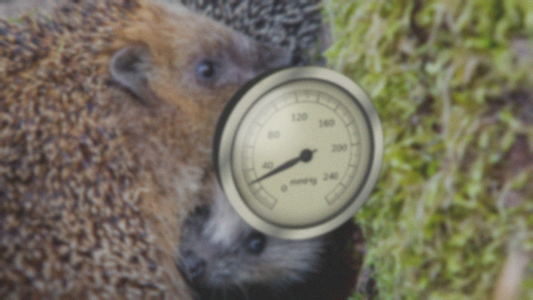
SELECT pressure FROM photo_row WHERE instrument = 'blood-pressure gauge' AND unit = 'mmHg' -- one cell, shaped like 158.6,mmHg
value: 30,mmHg
